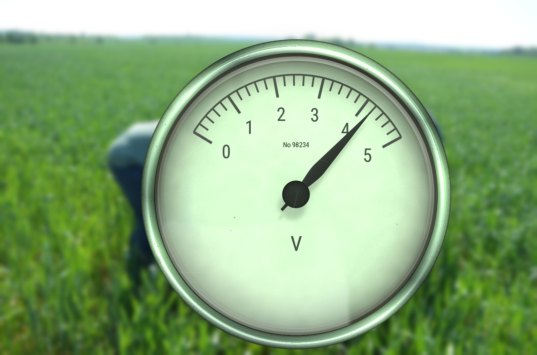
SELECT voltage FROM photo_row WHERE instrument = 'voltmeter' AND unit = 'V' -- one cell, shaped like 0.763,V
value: 4.2,V
